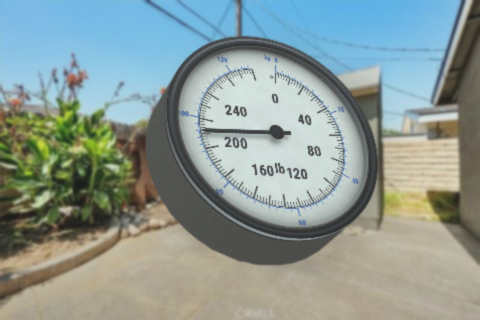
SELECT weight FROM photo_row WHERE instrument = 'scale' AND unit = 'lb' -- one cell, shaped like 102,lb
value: 210,lb
